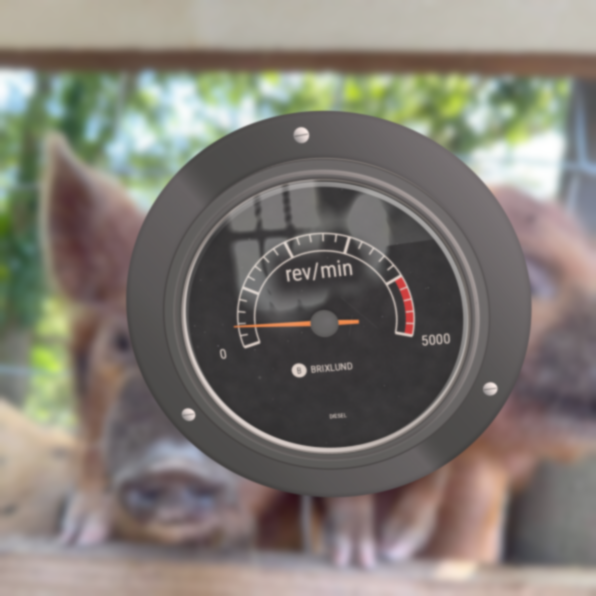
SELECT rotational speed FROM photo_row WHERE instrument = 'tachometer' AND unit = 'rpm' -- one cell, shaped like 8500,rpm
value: 400,rpm
